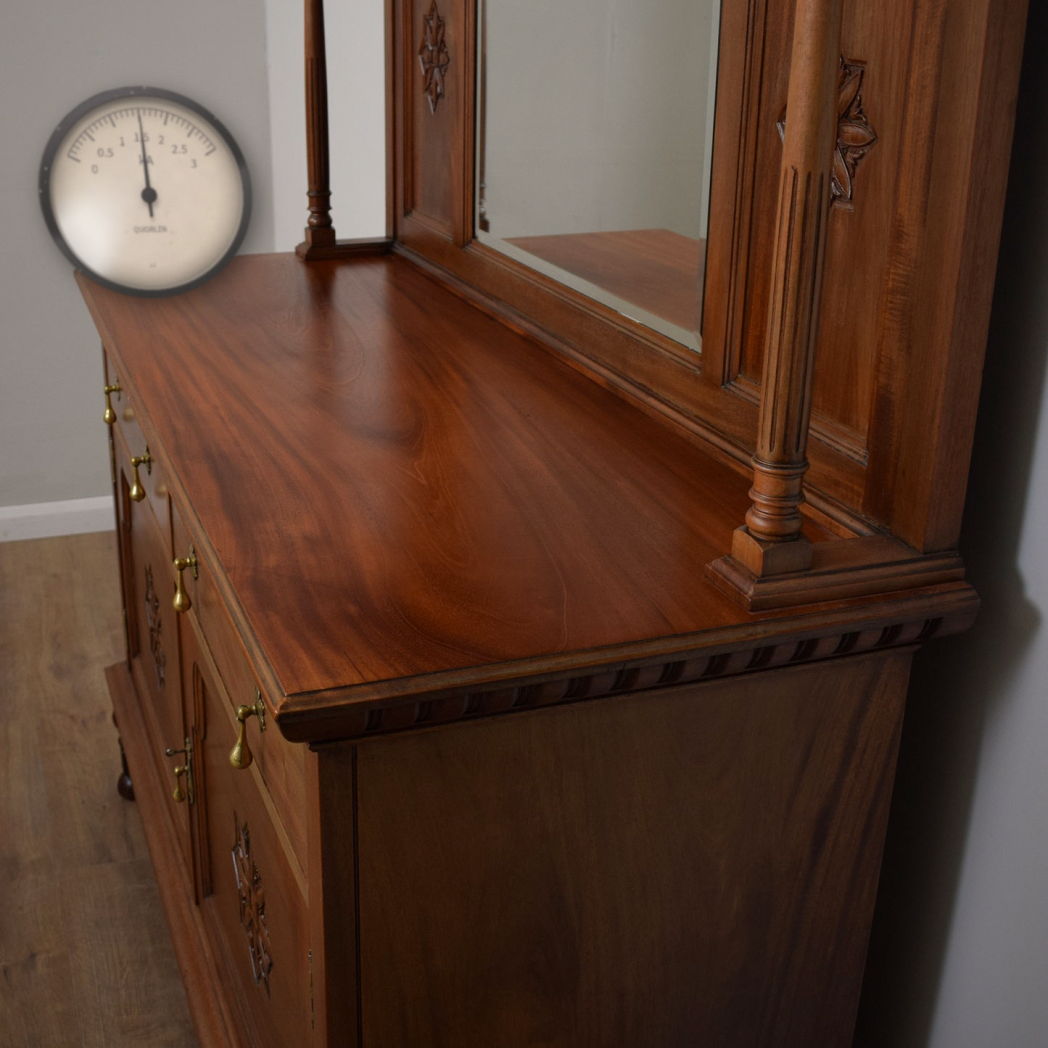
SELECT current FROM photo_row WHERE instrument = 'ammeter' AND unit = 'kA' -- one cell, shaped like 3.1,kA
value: 1.5,kA
